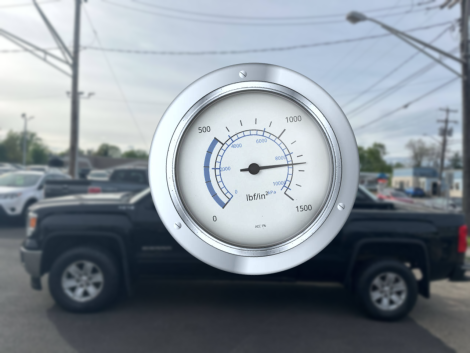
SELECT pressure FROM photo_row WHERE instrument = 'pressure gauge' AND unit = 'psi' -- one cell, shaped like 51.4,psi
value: 1250,psi
